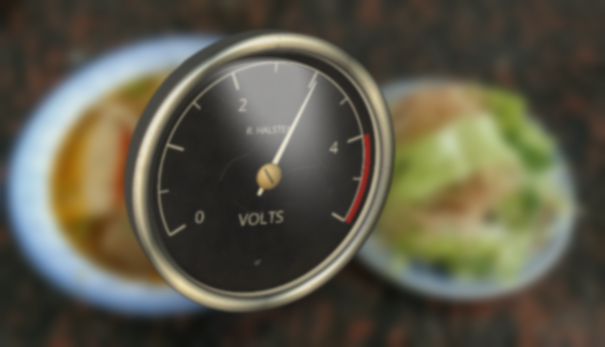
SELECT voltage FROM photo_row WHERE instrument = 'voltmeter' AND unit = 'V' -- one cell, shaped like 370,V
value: 3,V
